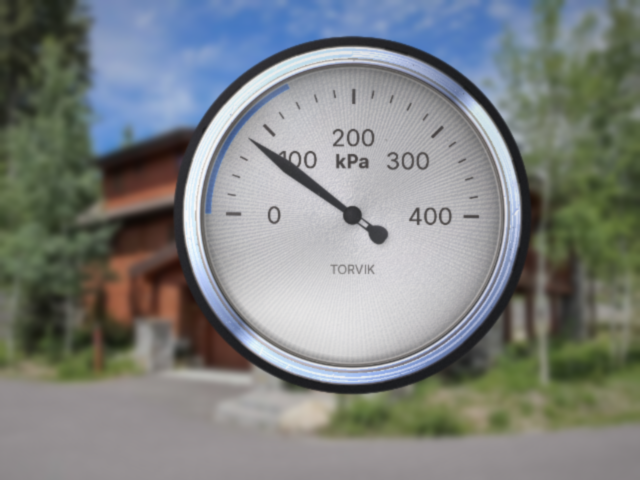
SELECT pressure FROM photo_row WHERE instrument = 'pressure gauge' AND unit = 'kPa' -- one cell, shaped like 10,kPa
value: 80,kPa
